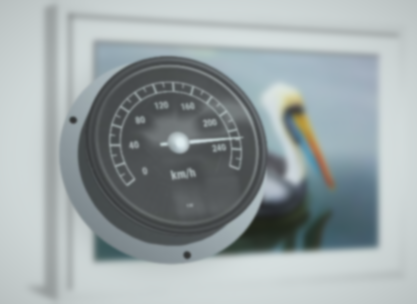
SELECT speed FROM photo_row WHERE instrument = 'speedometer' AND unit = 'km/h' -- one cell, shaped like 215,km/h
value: 230,km/h
